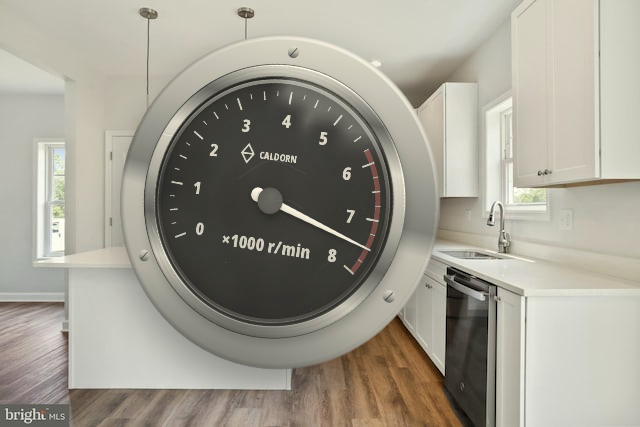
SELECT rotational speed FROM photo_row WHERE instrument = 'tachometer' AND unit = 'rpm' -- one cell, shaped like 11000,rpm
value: 7500,rpm
